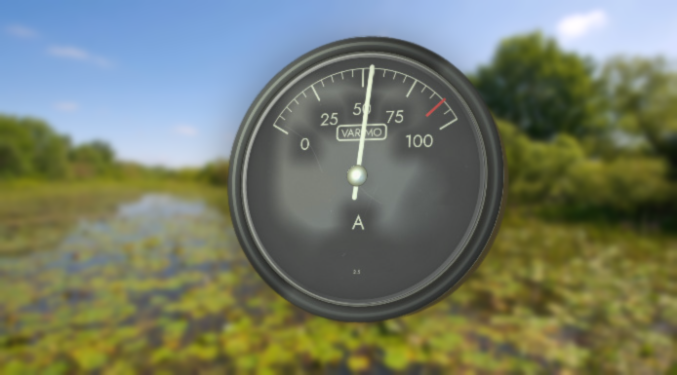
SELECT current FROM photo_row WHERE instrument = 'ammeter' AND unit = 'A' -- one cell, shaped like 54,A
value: 55,A
